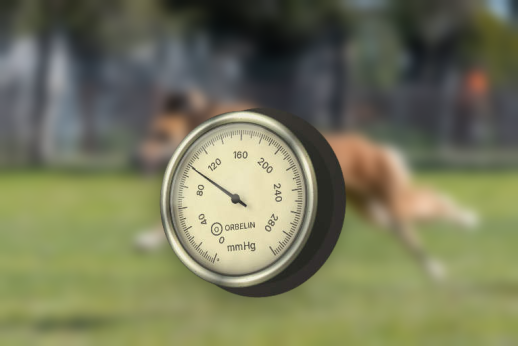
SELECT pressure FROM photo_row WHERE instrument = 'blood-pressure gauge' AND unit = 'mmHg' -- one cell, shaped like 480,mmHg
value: 100,mmHg
